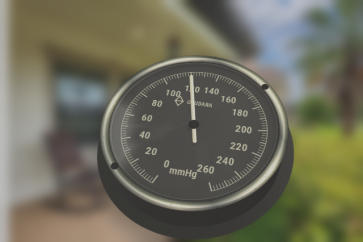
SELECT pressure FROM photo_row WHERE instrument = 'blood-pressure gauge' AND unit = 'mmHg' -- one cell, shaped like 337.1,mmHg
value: 120,mmHg
